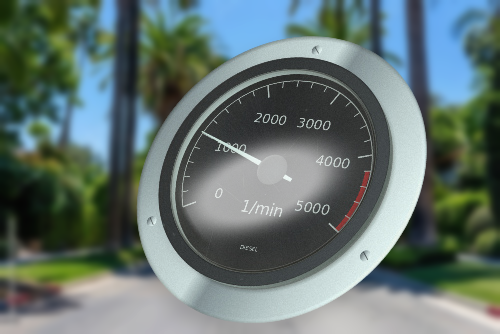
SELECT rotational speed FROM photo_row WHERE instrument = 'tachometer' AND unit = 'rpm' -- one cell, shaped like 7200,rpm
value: 1000,rpm
